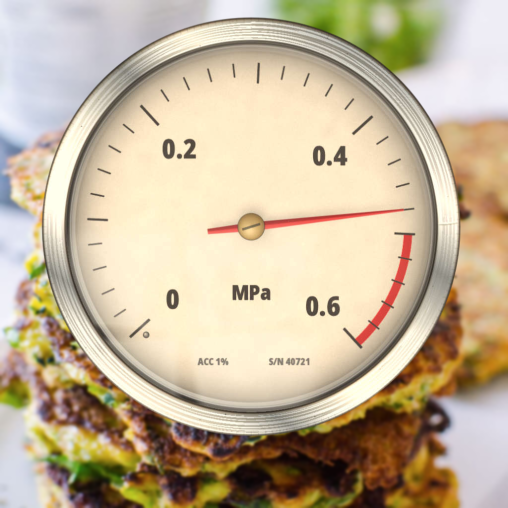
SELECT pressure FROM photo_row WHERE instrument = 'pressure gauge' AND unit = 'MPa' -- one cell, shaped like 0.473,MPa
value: 0.48,MPa
